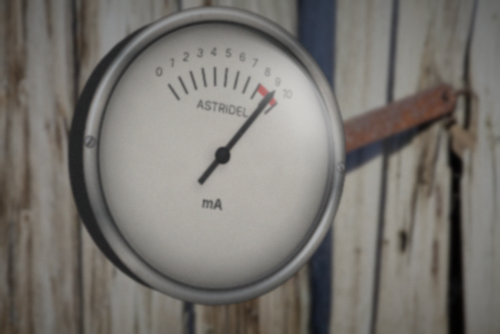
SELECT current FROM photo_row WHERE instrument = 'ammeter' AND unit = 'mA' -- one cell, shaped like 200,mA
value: 9,mA
